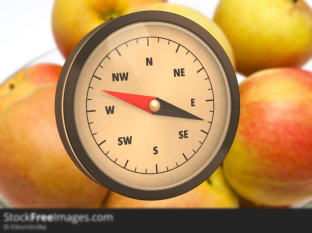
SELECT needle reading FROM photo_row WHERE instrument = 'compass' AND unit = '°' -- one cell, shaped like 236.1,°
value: 290,°
